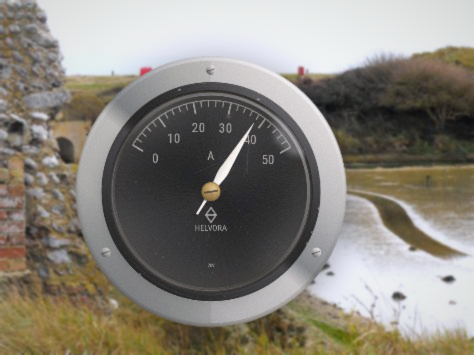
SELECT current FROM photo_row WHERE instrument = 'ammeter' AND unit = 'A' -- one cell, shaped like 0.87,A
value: 38,A
